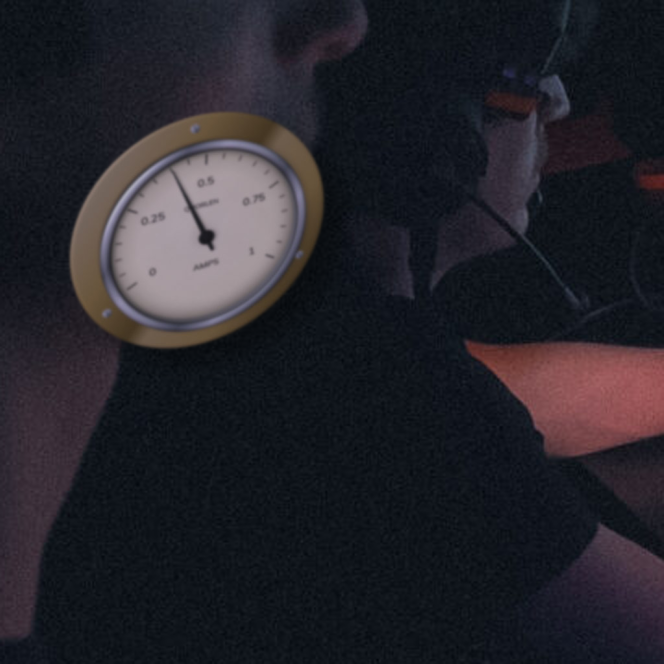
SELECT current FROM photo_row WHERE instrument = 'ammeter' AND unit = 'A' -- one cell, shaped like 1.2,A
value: 0.4,A
